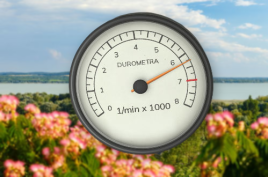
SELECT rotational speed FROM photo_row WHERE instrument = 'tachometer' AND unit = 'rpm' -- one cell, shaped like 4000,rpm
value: 6250,rpm
